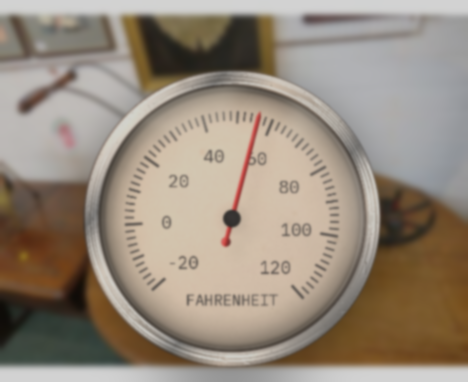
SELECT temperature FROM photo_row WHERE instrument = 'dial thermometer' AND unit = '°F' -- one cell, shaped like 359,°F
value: 56,°F
